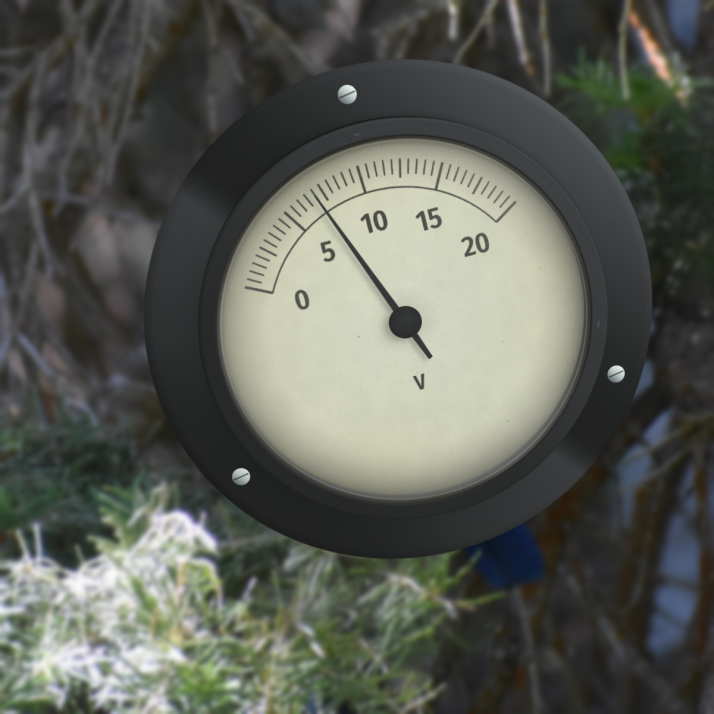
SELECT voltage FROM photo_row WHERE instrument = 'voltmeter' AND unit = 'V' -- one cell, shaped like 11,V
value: 7,V
